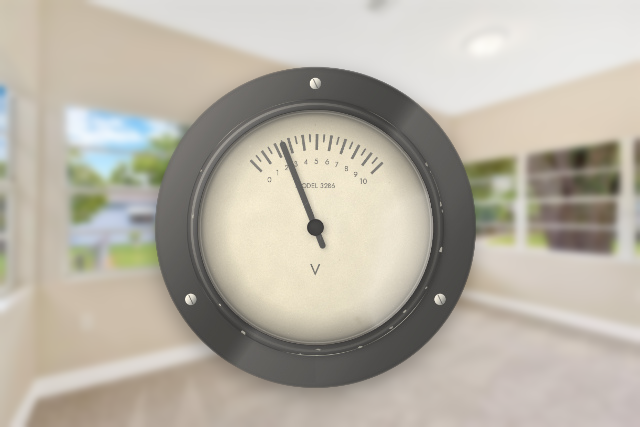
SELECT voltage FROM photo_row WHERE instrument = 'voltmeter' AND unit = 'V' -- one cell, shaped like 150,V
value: 2.5,V
